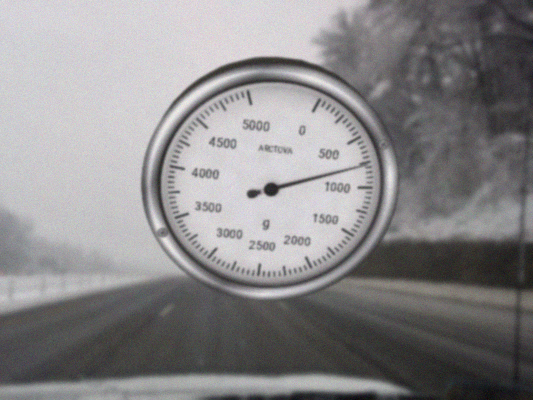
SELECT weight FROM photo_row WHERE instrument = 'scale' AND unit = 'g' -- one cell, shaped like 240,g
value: 750,g
